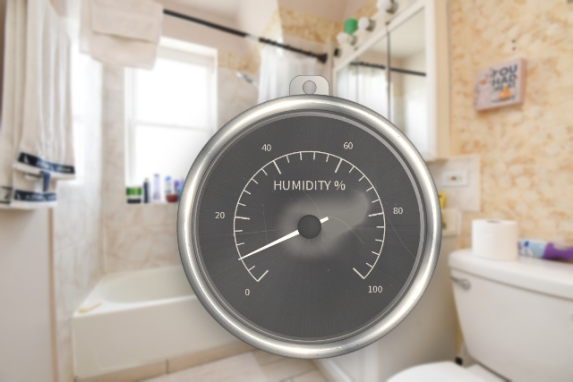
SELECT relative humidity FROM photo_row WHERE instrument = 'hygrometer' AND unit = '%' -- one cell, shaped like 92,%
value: 8,%
